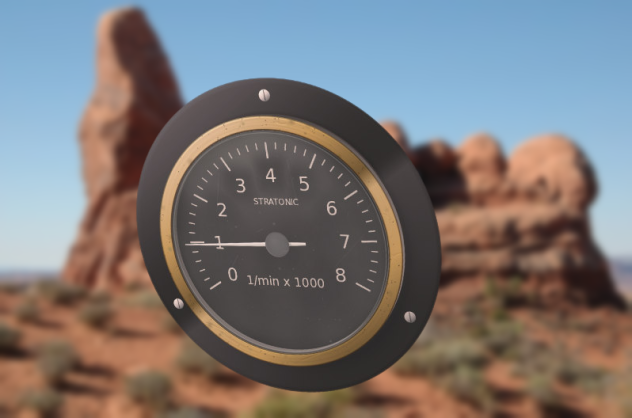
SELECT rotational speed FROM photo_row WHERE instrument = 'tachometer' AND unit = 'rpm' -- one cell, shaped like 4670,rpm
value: 1000,rpm
